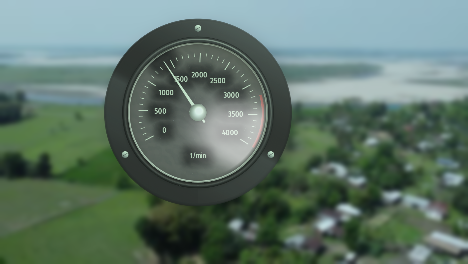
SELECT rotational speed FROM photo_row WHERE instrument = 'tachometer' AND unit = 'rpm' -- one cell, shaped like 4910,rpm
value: 1400,rpm
